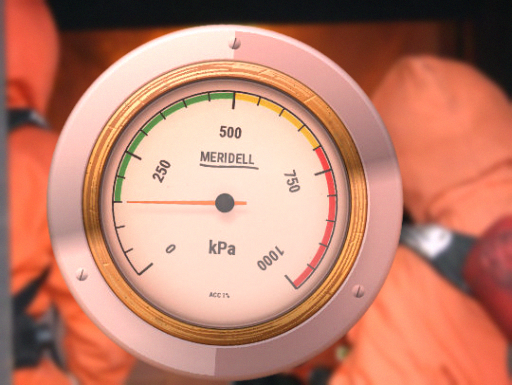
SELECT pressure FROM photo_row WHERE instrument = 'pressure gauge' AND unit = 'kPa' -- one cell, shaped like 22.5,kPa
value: 150,kPa
